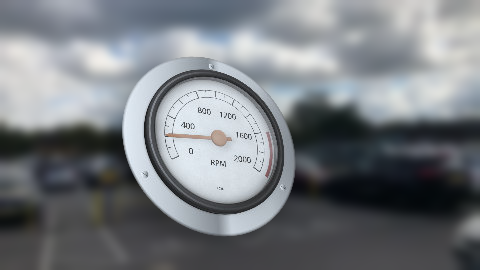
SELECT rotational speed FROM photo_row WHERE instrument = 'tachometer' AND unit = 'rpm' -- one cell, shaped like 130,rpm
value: 200,rpm
